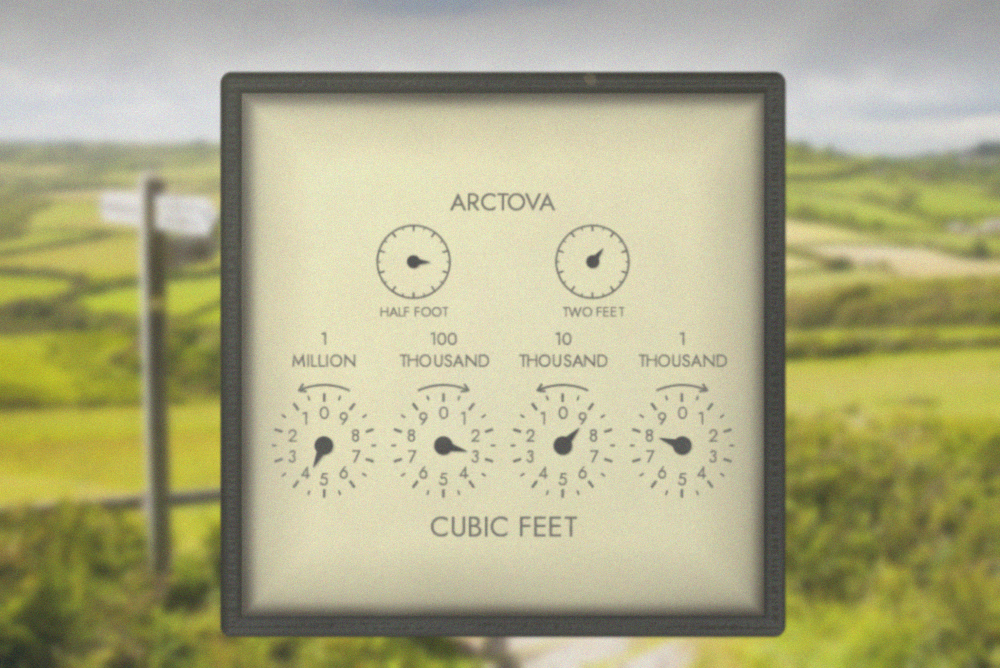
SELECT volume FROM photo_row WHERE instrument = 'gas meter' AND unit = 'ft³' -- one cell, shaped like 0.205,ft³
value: 428800,ft³
